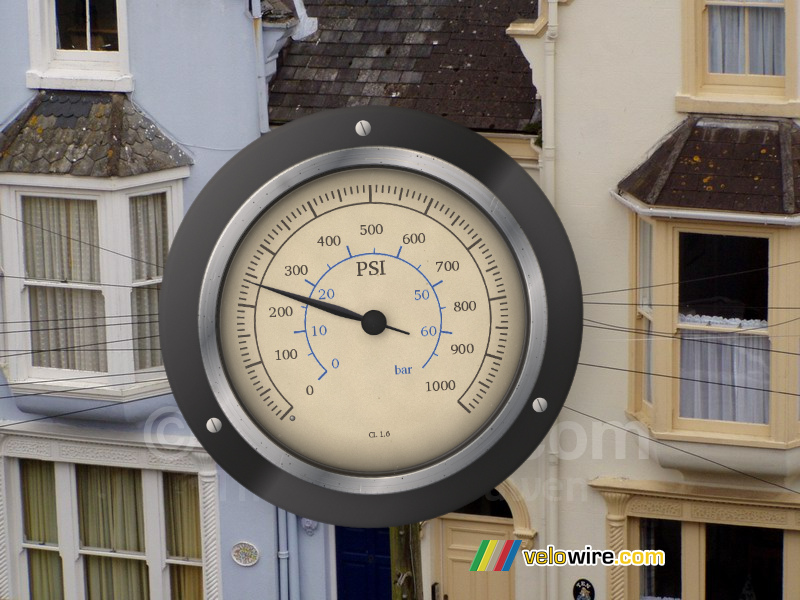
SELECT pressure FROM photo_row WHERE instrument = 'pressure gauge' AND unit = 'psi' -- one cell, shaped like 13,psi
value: 240,psi
